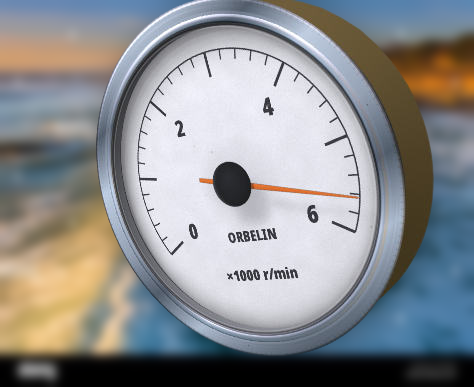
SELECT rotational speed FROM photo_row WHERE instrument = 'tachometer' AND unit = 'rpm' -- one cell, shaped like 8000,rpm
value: 5600,rpm
